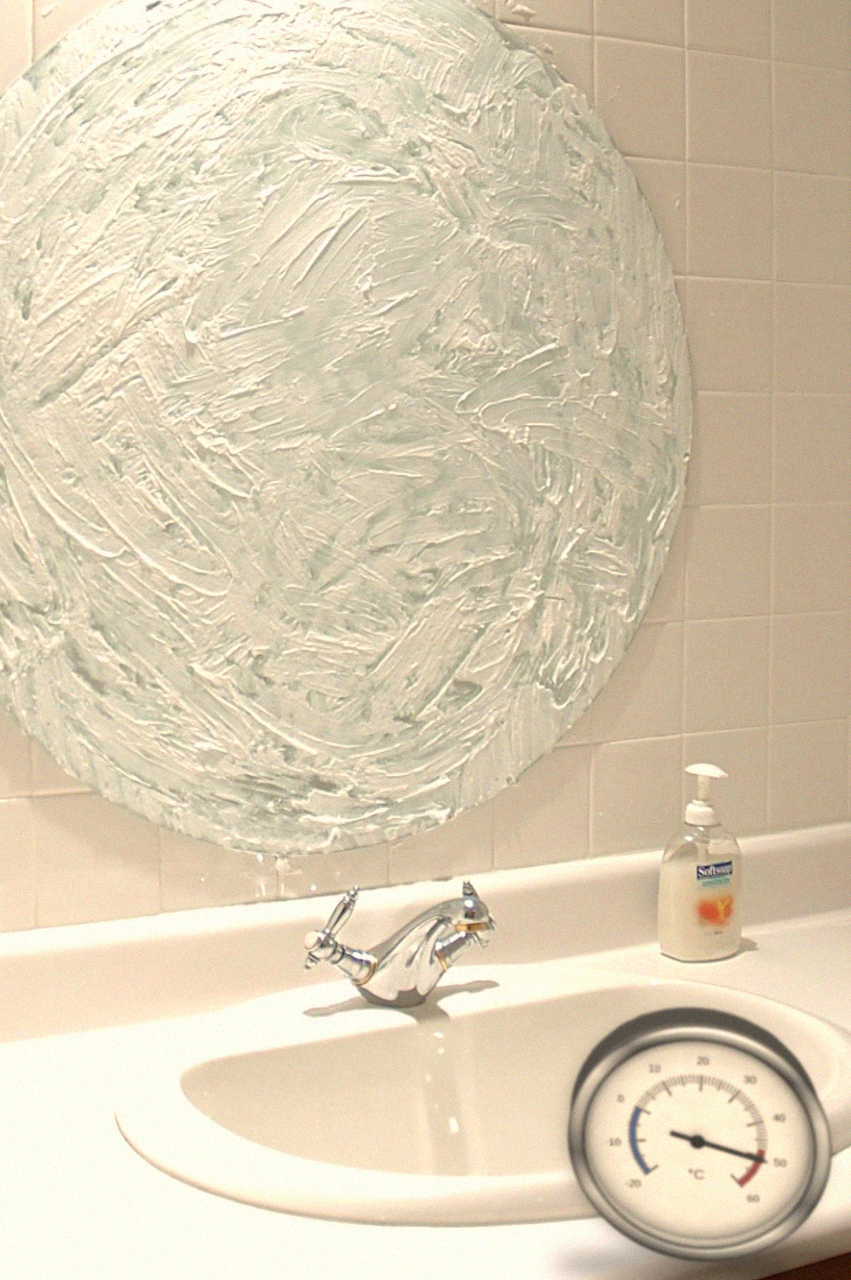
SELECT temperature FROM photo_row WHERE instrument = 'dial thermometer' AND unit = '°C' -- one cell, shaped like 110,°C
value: 50,°C
